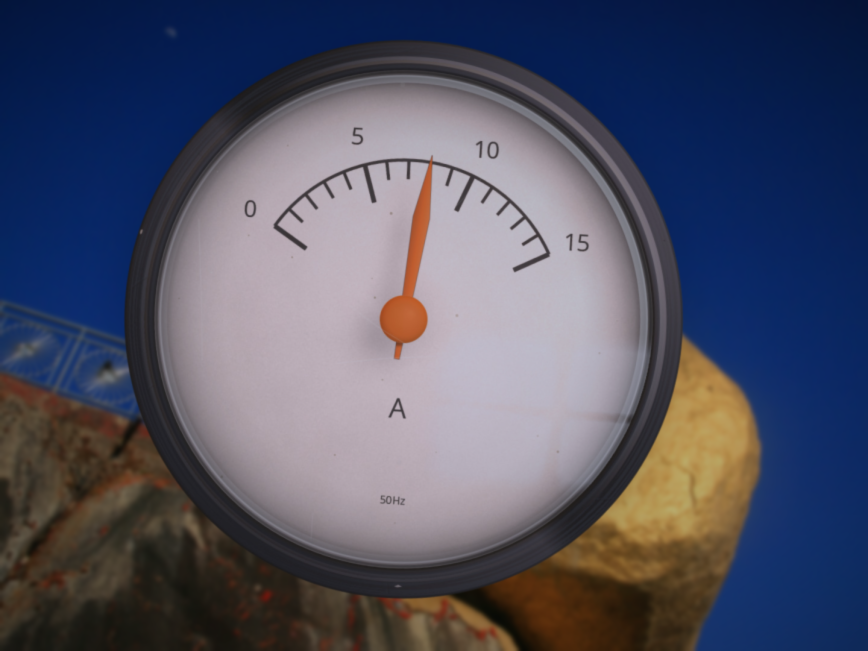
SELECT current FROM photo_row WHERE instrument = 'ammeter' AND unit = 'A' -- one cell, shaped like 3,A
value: 8,A
